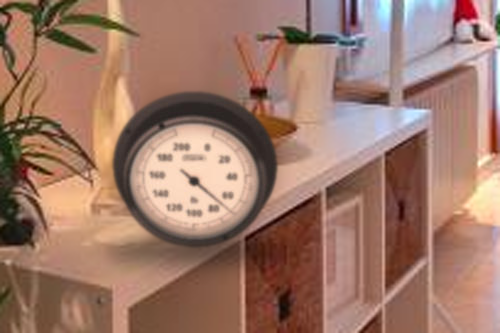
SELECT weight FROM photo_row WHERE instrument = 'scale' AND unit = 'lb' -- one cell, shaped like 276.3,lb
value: 70,lb
